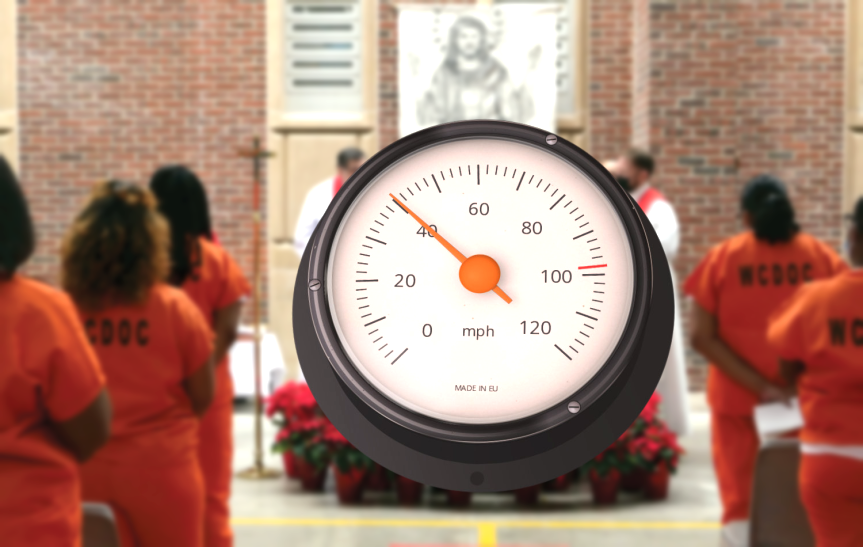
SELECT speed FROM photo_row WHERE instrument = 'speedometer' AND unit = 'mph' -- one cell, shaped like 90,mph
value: 40,mph
